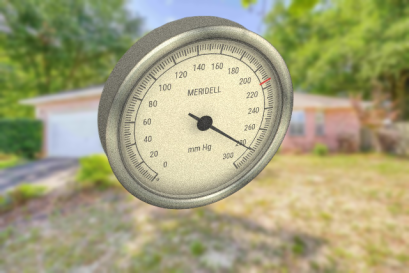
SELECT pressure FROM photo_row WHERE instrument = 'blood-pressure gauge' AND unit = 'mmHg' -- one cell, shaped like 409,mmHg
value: 280,mmHg
